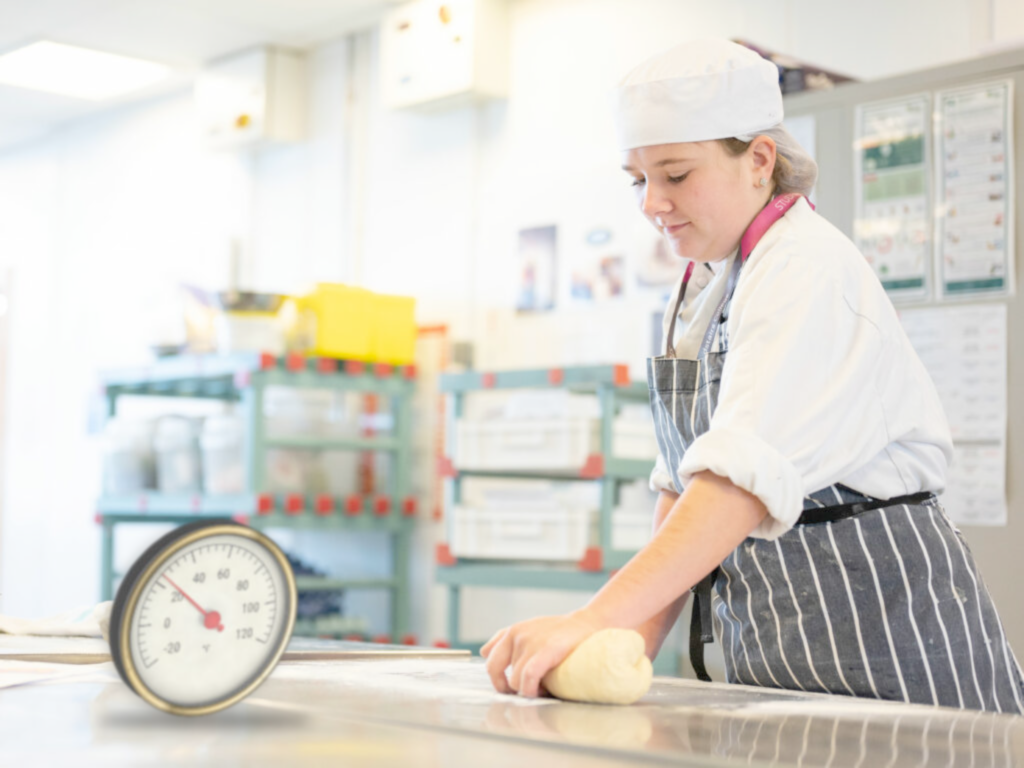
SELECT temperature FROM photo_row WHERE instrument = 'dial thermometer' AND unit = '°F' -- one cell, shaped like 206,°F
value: 24,°F
